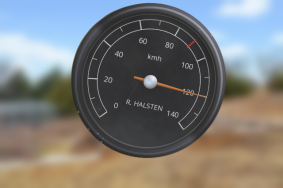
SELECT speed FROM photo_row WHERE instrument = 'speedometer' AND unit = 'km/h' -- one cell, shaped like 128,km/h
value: 120,km/h
